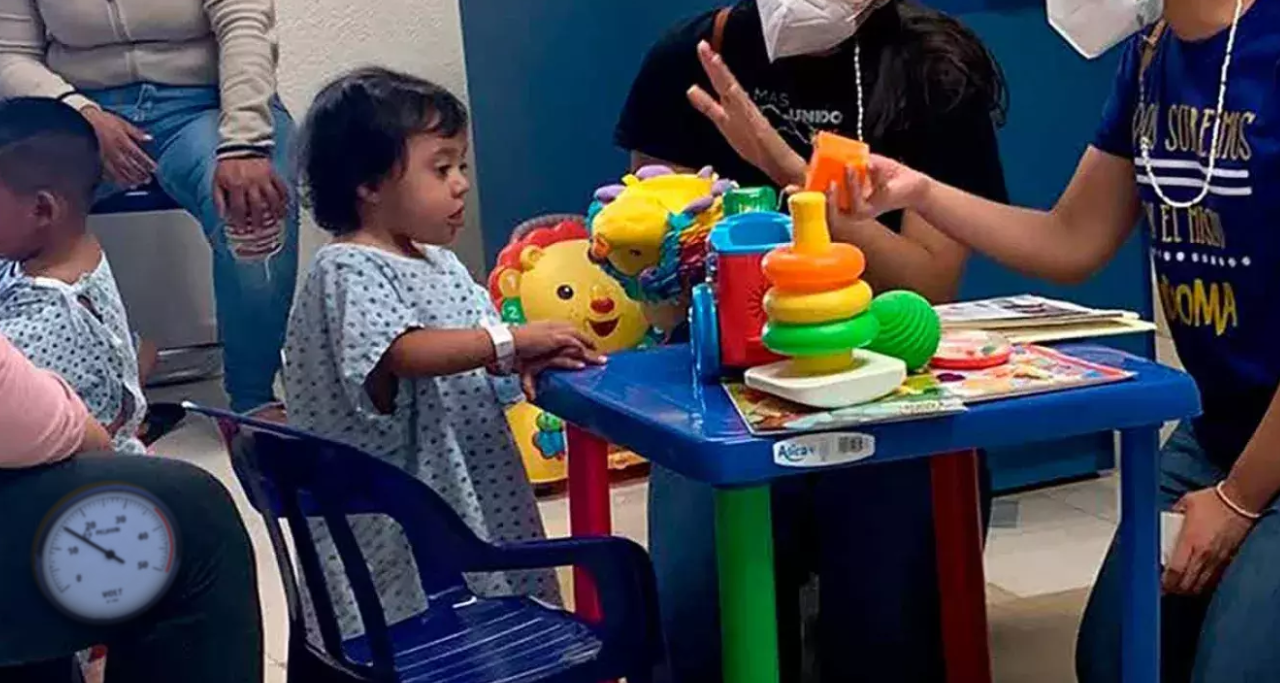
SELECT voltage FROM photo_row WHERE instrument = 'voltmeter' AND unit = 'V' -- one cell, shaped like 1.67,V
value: 15,V
